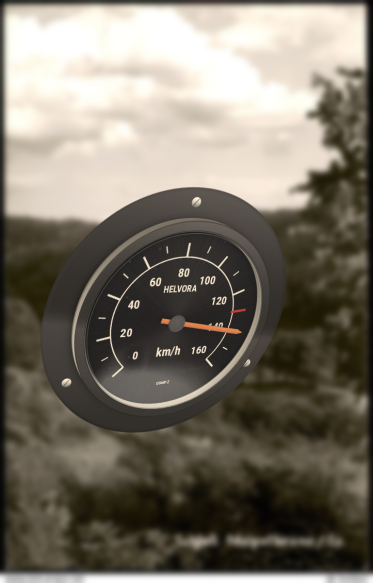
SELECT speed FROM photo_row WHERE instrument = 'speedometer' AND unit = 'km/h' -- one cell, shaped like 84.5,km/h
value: 140,km/h
